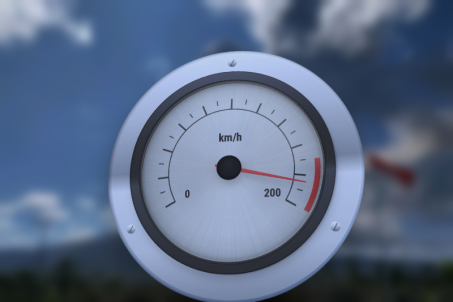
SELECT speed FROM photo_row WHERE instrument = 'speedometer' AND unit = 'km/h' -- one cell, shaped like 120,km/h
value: 185,km/h
